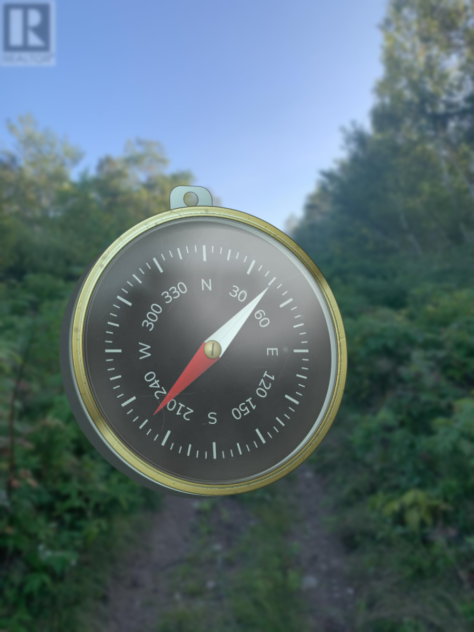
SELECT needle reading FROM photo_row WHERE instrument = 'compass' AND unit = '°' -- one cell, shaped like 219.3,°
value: 225,°
